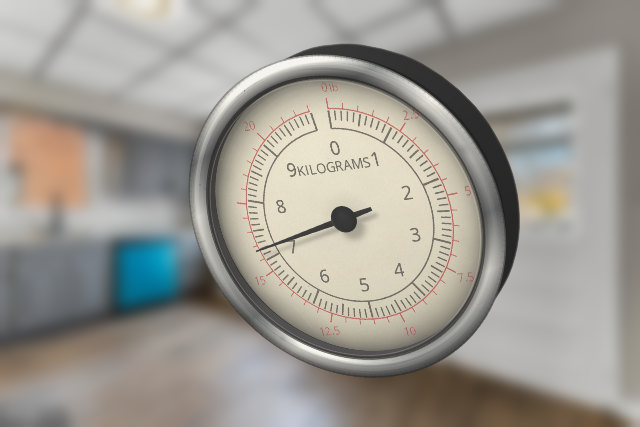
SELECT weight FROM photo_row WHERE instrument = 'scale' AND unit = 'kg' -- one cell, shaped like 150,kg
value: 7.2,kg
